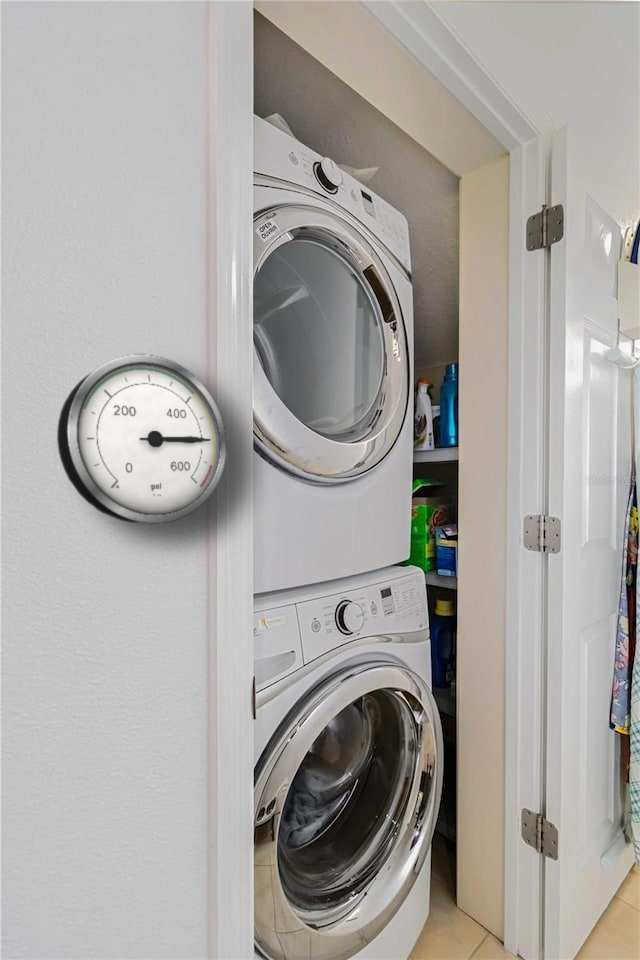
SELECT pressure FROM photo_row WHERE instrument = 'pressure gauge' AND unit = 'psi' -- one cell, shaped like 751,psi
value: 500,psi
